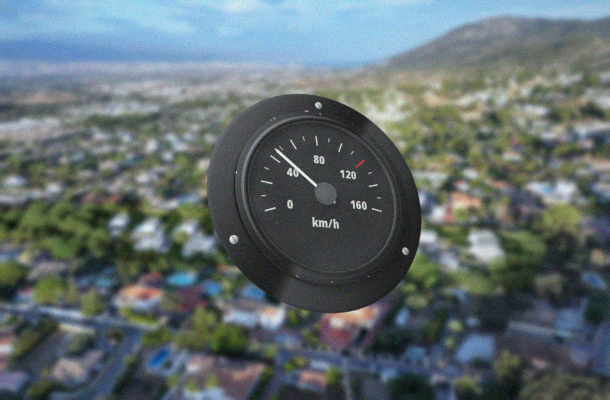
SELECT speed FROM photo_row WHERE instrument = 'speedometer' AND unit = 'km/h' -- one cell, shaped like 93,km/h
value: 45,km/h
